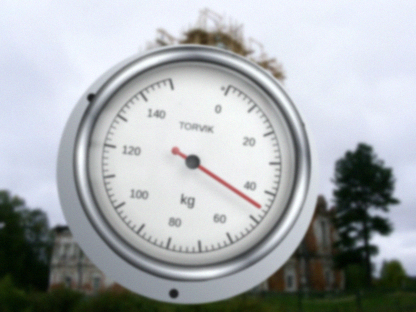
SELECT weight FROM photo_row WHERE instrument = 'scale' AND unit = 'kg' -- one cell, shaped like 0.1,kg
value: 46,kg
